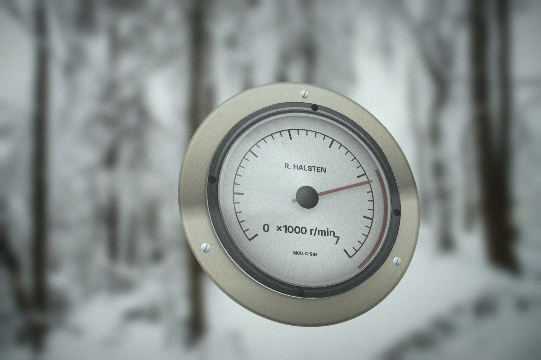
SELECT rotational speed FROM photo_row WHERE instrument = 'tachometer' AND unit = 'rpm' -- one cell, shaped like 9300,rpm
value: 5200,rpm
